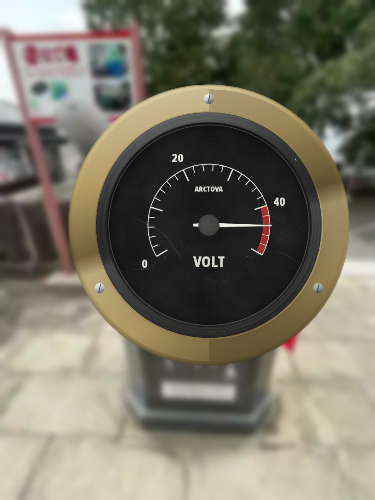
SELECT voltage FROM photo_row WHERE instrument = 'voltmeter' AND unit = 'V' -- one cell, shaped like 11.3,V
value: 44,V
